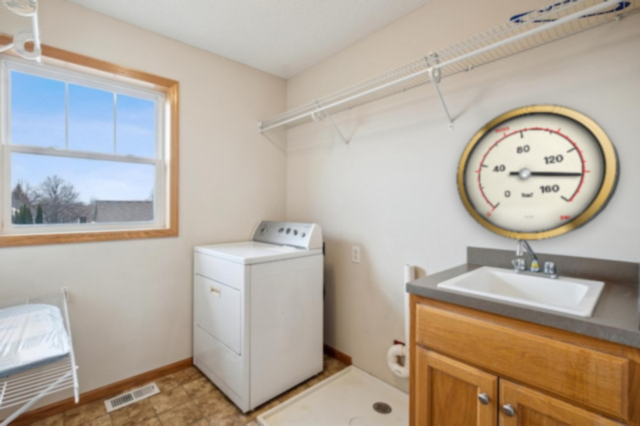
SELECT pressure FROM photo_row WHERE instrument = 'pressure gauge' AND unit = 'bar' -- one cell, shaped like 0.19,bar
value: 140,bar
